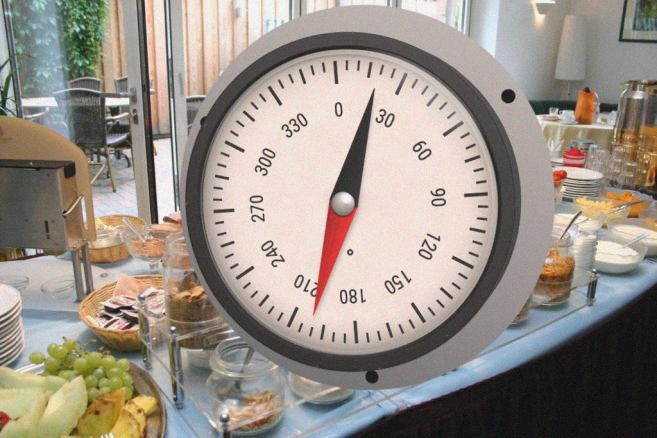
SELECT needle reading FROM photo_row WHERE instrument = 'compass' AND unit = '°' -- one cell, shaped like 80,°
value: 200,°
